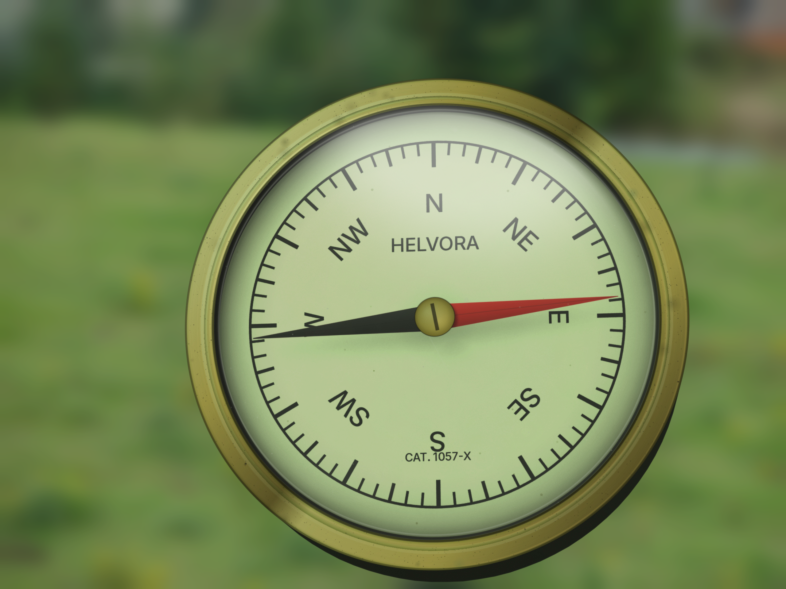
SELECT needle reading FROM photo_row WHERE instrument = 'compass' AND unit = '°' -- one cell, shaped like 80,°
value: 85,°
